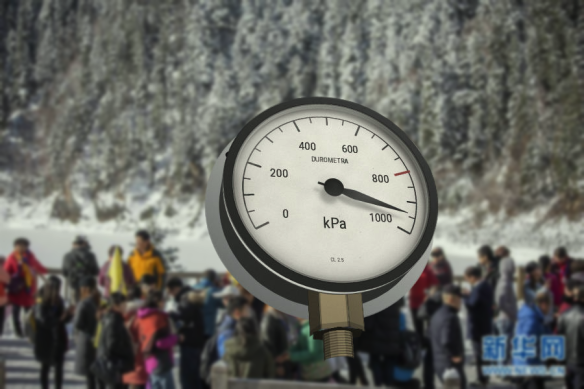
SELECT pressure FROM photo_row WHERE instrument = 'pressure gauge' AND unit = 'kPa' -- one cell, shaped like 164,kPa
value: 950,kPa
